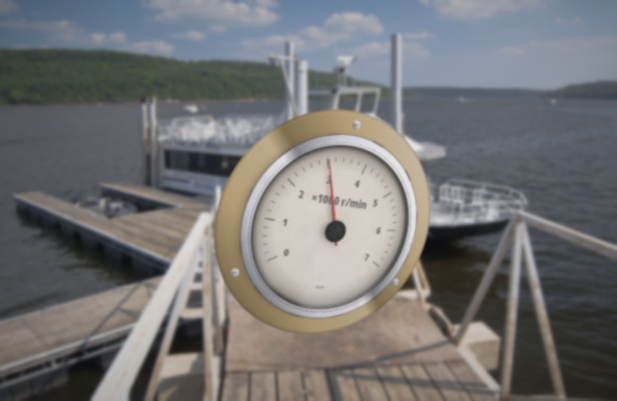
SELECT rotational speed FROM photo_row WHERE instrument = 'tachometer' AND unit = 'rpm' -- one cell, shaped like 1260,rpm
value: 3000,rpm
